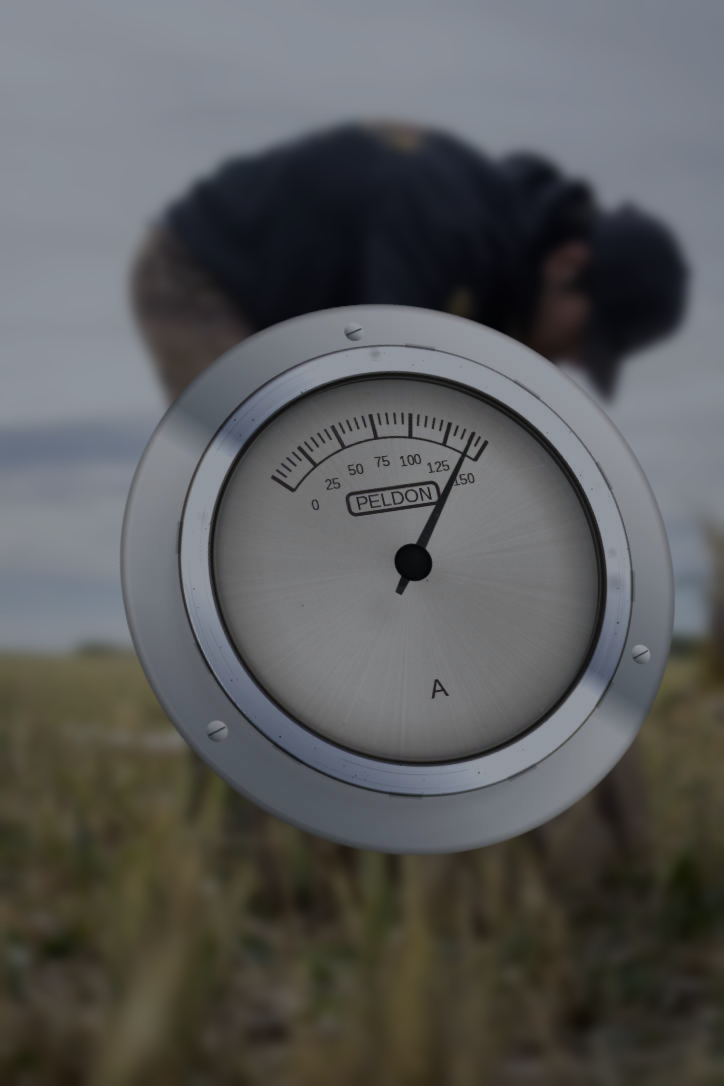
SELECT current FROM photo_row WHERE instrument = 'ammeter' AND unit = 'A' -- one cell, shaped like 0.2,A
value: 140,A
